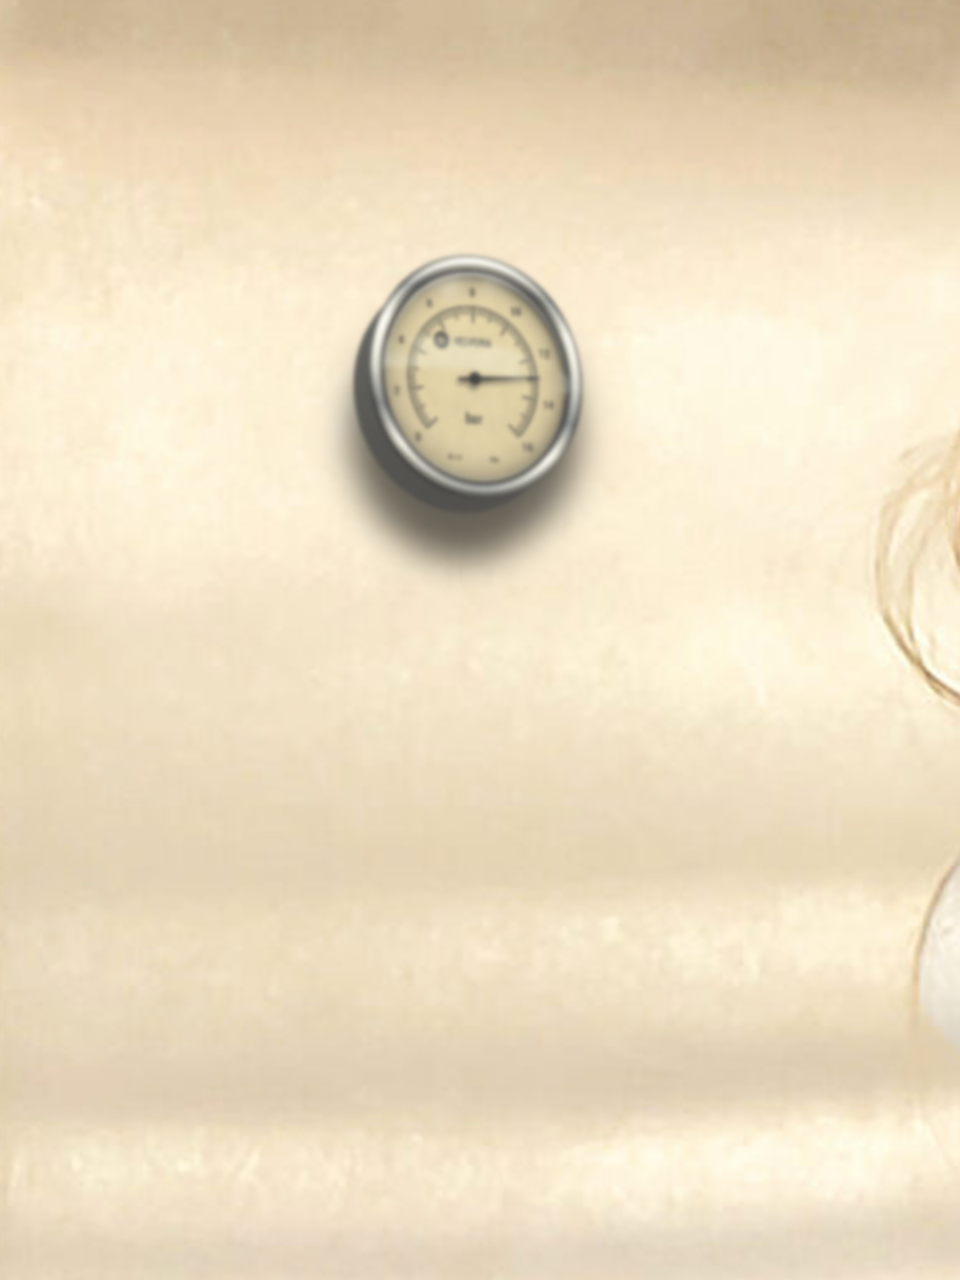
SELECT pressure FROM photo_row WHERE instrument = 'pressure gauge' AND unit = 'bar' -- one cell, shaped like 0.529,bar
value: 13,bar
